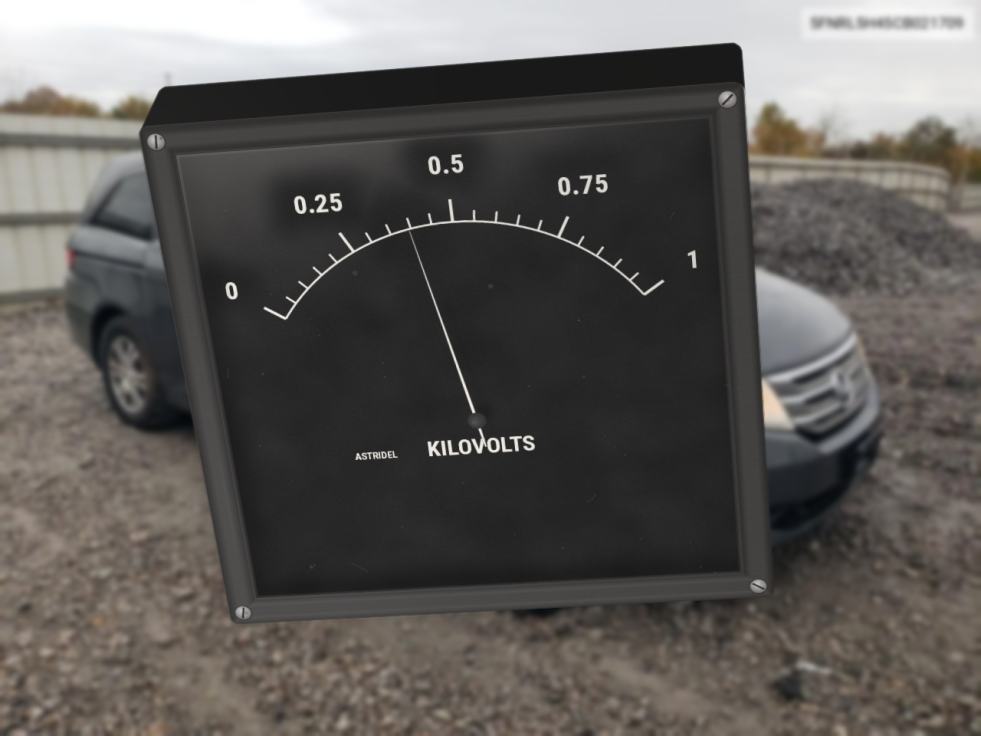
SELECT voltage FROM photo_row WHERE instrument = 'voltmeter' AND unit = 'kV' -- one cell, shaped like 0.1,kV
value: 0.4,kV
